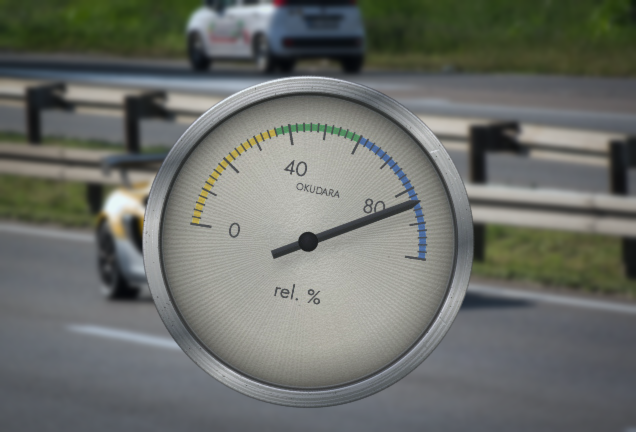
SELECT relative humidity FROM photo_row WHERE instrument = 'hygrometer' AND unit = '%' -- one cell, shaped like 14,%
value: 84,%
